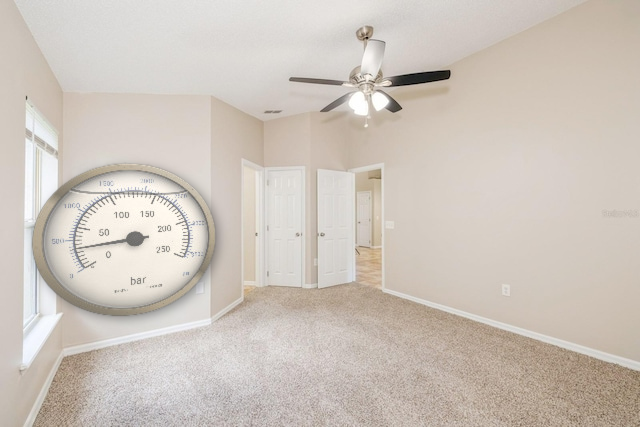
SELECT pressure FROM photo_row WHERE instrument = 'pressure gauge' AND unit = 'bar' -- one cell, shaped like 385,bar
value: 25,bar
